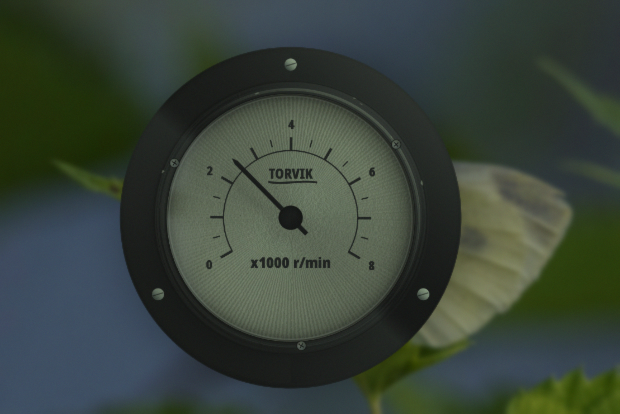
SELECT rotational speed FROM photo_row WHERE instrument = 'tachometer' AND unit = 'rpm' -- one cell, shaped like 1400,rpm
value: 2500,rpm
